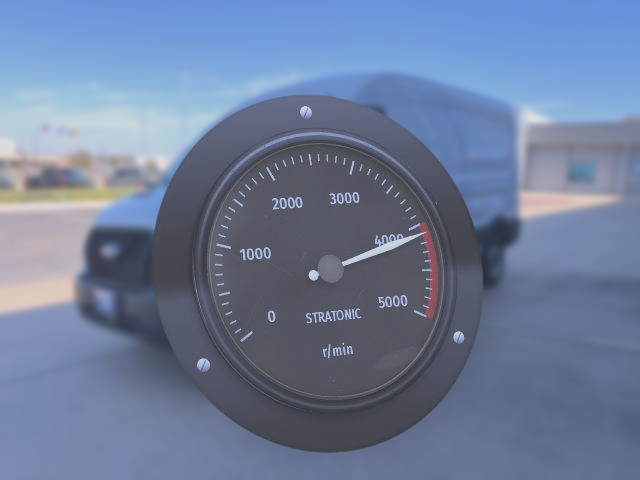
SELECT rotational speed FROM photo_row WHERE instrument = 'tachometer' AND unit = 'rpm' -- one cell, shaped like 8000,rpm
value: 4100,rpm
